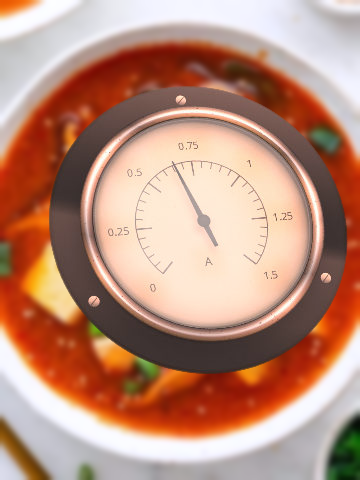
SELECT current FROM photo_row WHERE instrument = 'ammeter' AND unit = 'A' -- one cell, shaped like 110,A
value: 0.65,A
